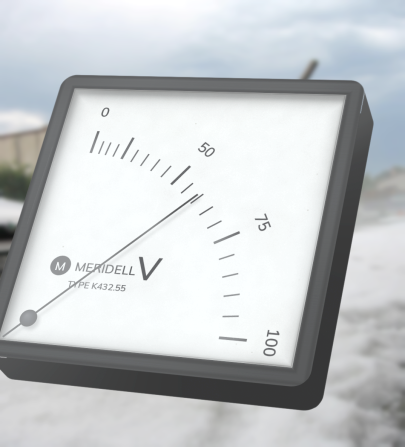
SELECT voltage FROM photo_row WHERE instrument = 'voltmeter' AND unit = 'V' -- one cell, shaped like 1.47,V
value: 60,V
